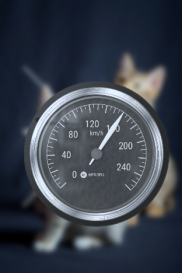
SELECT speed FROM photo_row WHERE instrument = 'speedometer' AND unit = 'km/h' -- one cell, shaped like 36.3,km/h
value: 160,km/h
